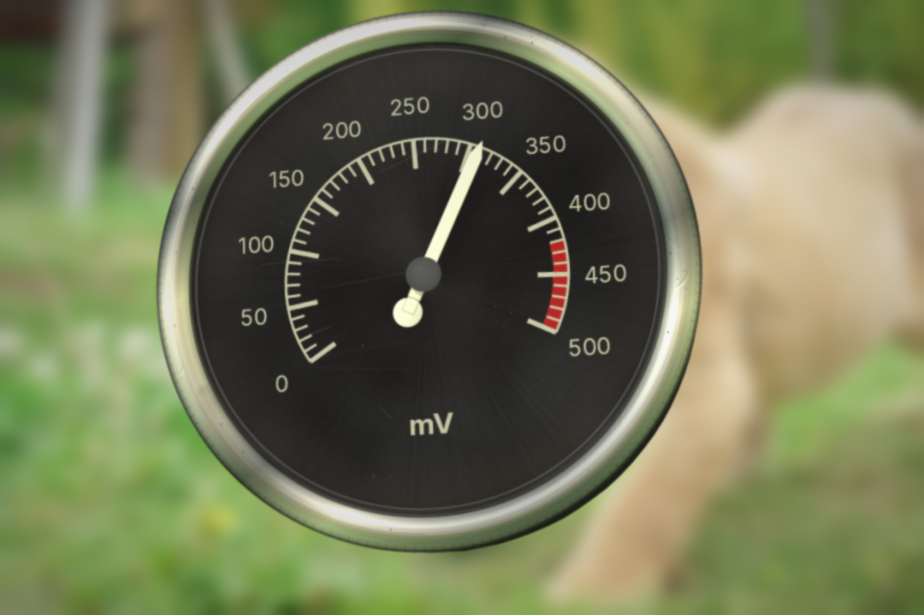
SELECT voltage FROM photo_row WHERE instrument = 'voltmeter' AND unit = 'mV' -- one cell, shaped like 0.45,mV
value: 310,mV
